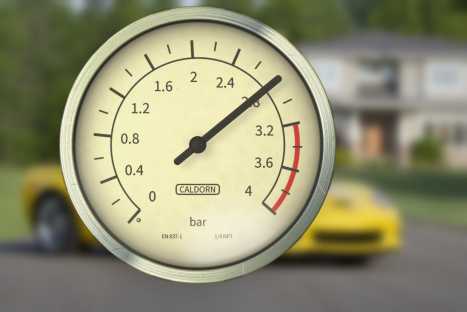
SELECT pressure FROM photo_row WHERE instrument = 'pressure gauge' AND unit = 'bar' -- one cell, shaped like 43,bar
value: 2.8,bar
